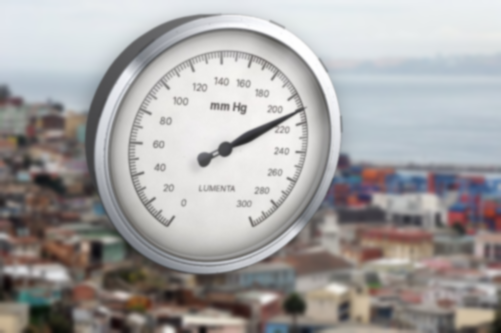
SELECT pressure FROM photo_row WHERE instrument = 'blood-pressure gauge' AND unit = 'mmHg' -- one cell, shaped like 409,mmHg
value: 210,mmHg
